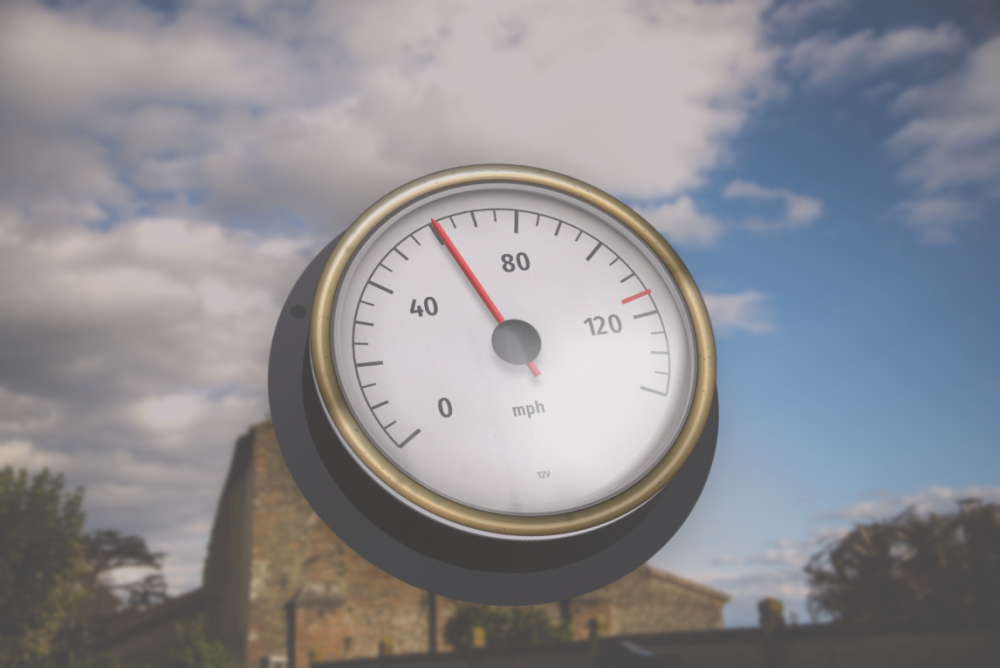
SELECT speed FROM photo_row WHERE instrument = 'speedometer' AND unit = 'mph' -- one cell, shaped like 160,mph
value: 60,mph
